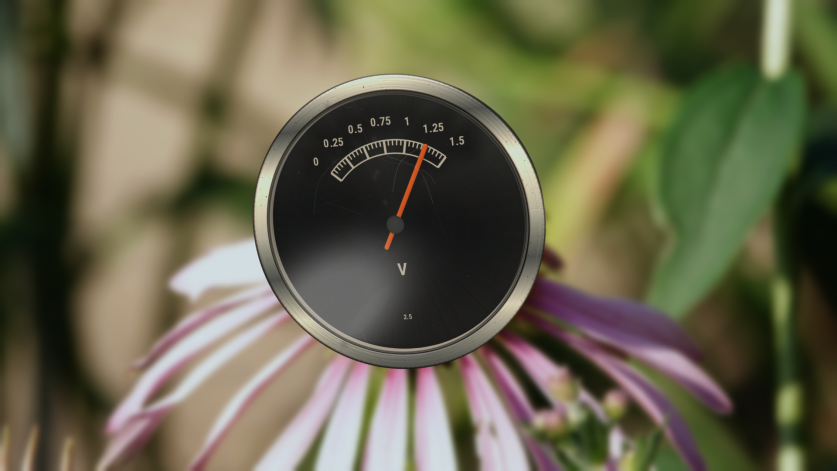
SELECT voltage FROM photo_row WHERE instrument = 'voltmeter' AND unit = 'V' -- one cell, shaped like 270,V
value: 1.25,V
